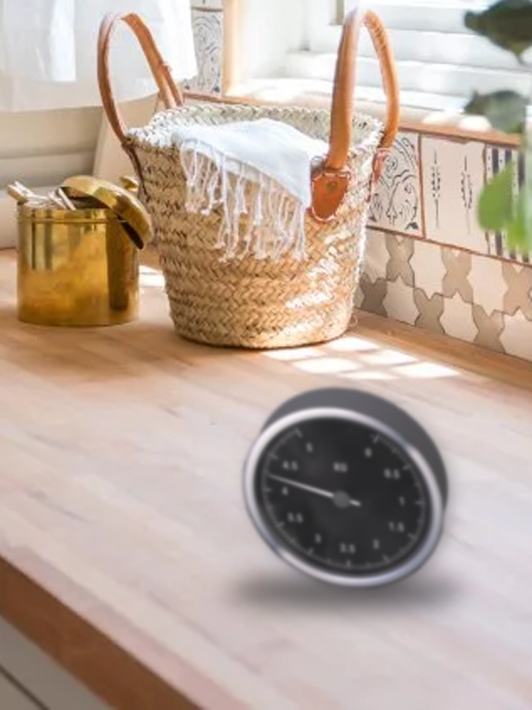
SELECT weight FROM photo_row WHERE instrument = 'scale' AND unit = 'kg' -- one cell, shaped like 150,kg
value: 4.25,kg
